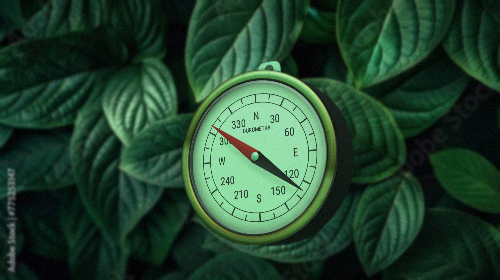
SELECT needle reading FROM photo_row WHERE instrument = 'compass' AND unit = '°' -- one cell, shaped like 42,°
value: 307.5,°
